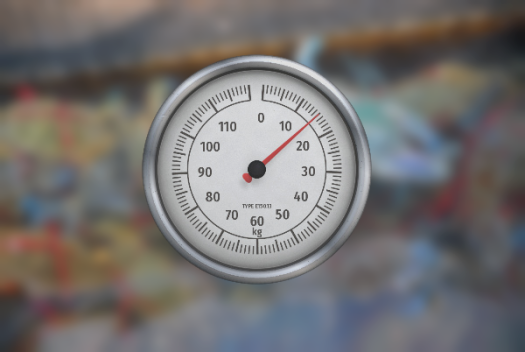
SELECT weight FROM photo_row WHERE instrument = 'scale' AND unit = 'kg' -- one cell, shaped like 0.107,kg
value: 15,kg
